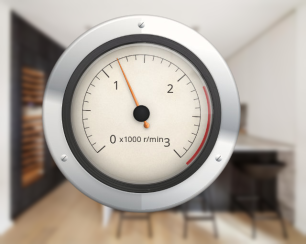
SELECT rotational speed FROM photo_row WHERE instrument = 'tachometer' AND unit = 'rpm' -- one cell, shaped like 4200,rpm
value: 1200,rpm
